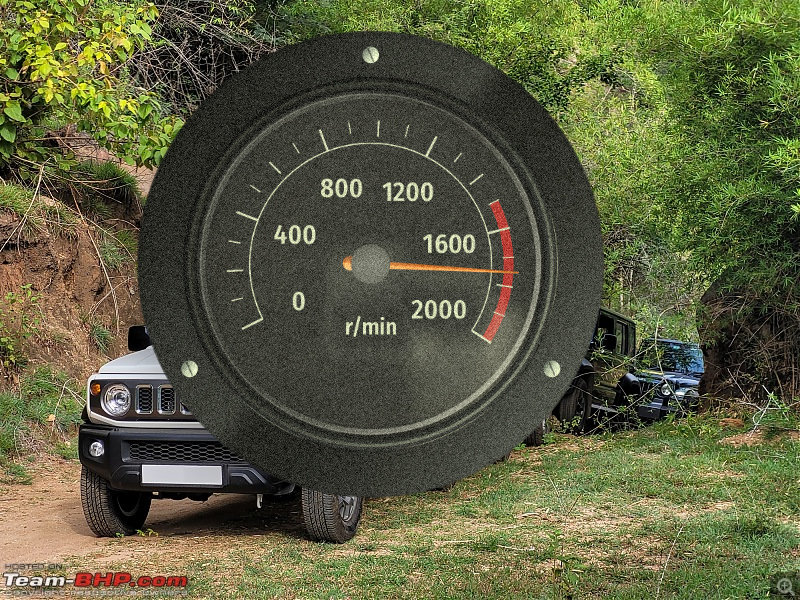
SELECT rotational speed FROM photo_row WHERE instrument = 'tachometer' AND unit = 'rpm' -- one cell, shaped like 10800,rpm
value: 1750,rpm
